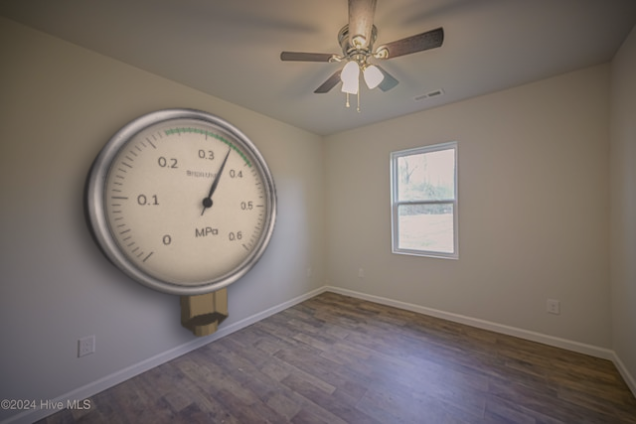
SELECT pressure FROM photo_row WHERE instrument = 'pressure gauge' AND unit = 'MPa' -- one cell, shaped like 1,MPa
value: 0.35,MPa
